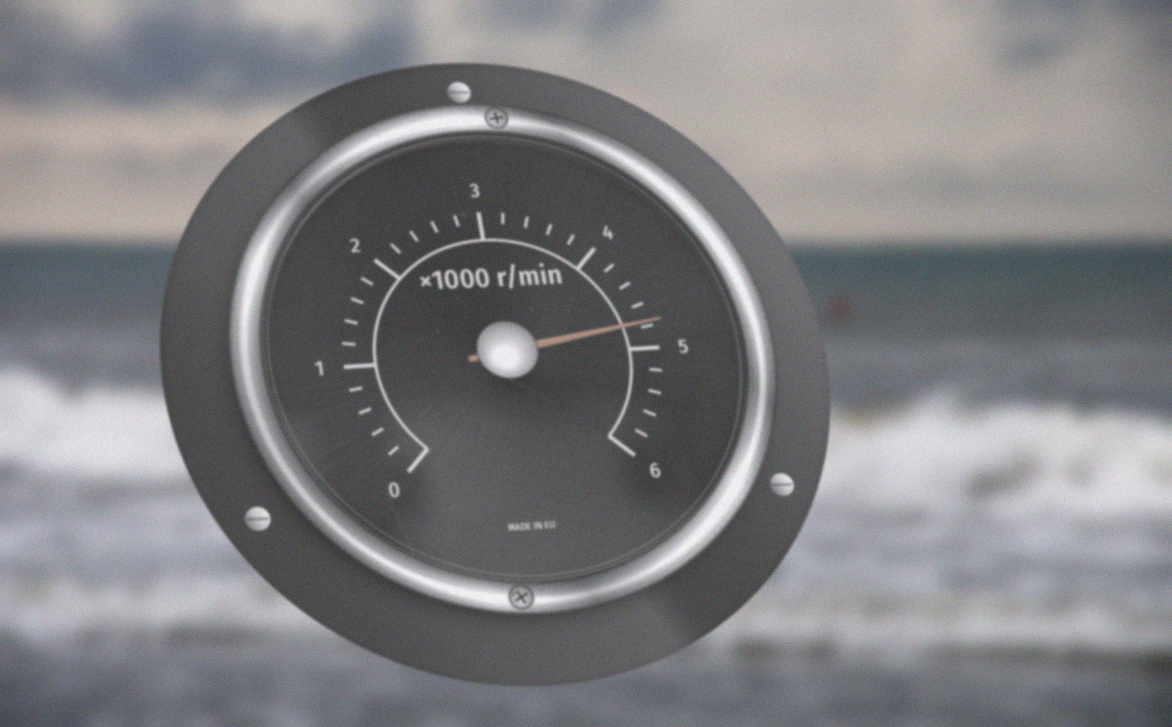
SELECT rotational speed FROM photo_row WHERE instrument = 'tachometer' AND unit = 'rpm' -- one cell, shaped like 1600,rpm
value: 4800,rpm
